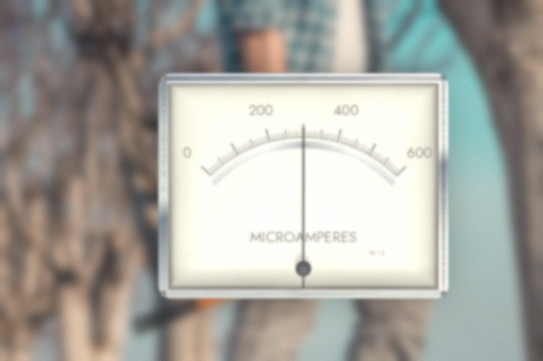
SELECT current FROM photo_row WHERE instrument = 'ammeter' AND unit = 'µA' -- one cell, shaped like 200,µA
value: 300,µA
